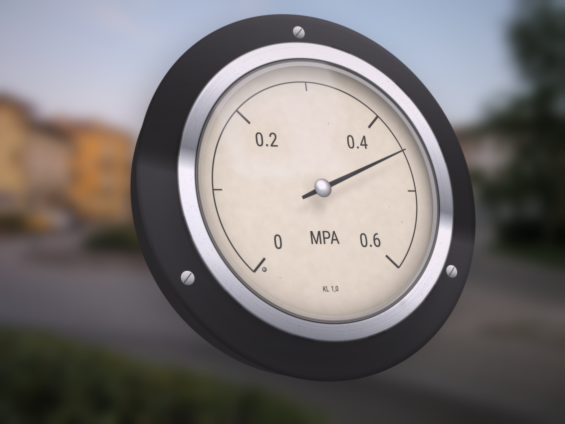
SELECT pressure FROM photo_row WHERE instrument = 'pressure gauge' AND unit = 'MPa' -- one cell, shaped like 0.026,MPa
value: 0.45,MPa
